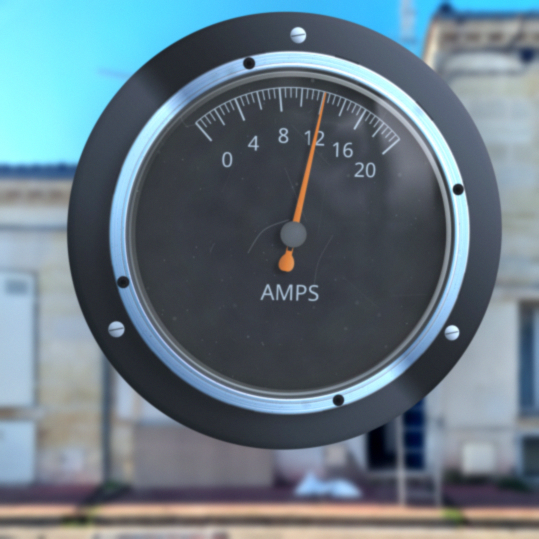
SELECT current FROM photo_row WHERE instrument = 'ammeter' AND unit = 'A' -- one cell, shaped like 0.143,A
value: 12,A
